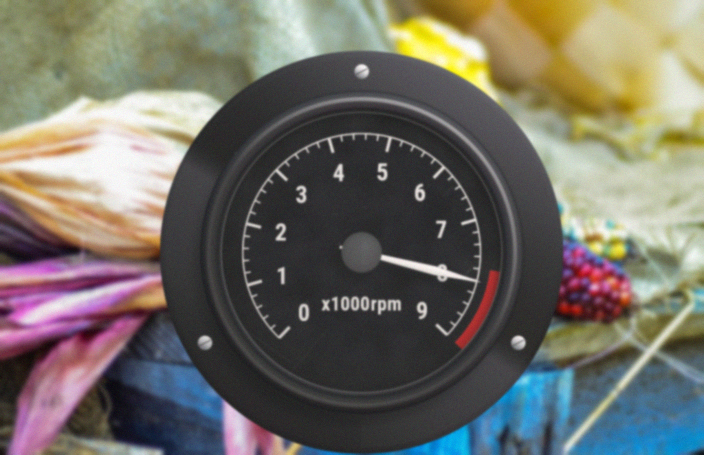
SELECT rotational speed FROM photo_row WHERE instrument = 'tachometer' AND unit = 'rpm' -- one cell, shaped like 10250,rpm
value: 8000,rpm
